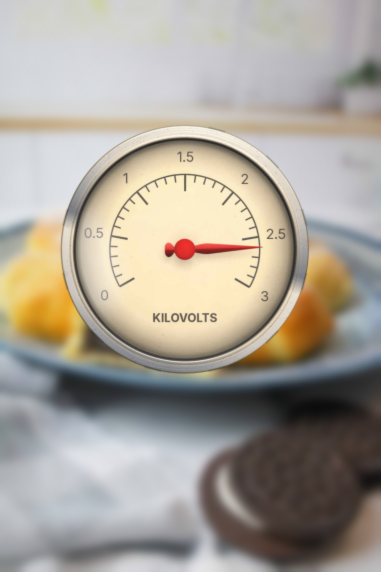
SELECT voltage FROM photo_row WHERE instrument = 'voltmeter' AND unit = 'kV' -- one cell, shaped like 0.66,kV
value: 2.6,kV
